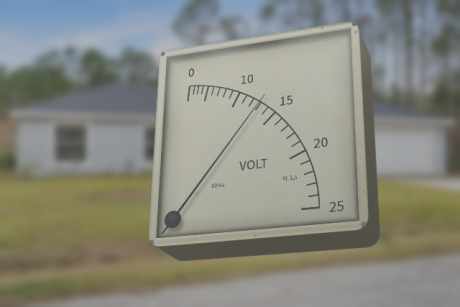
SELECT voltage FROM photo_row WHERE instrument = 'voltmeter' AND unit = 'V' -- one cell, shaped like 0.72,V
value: 13,V
